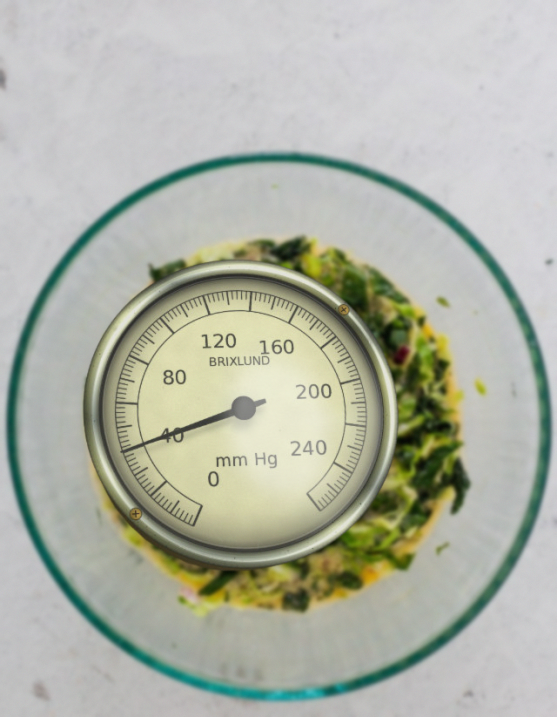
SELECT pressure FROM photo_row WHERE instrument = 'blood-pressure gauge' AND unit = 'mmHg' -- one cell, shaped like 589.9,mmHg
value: 40,mmHg
